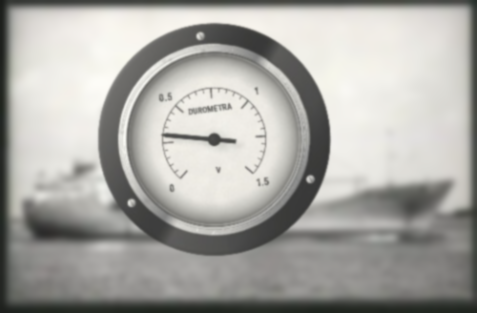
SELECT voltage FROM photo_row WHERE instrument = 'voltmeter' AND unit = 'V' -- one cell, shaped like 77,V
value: 0.3,V
